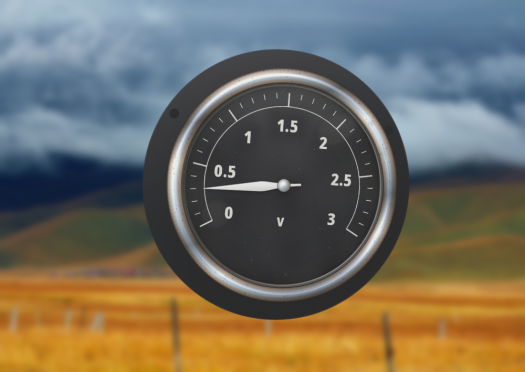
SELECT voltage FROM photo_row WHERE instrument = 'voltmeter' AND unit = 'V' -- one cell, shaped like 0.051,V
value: 0.3,V
